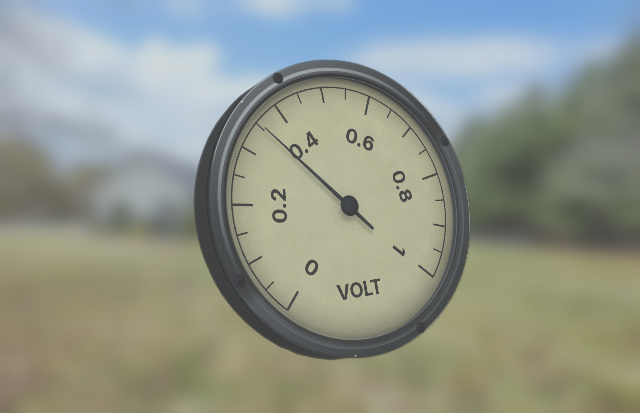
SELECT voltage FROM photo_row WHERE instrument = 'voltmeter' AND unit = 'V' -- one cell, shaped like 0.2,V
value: 0.35,V
